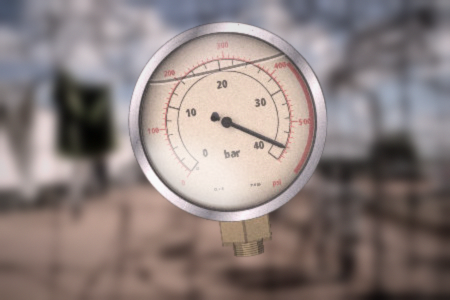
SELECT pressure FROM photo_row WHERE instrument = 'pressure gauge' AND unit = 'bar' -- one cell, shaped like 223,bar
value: 38,bar
